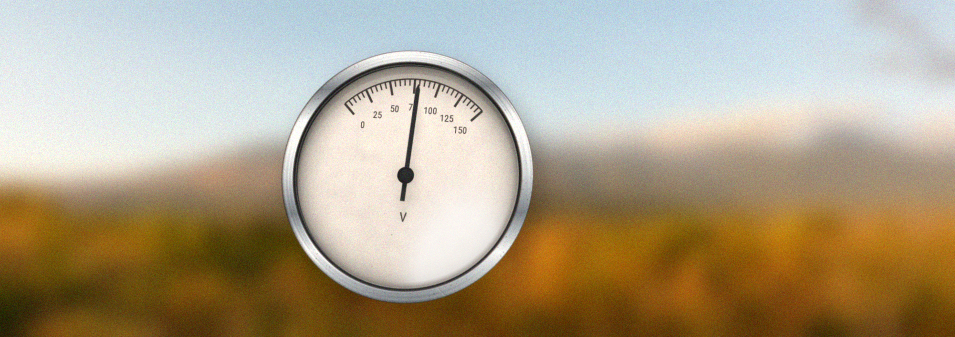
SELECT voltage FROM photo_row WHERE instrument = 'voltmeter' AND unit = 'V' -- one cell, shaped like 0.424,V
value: 80,V
